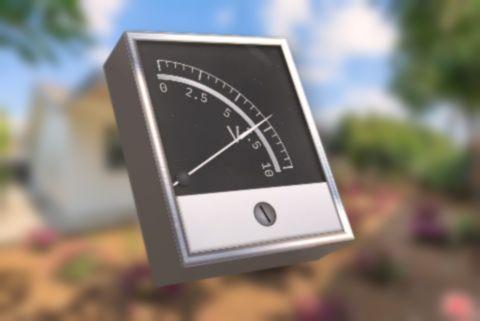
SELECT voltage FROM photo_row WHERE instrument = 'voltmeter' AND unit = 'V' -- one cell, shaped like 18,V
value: 7,V
